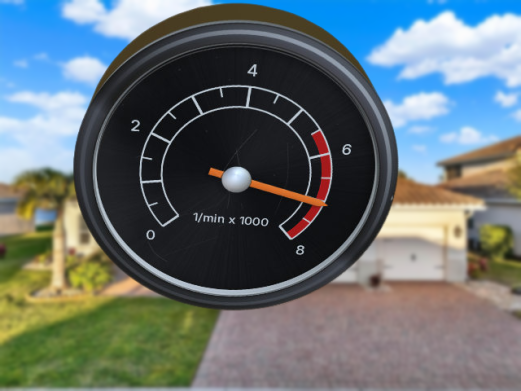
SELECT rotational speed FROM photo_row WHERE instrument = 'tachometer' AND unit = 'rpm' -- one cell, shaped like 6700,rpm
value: 7000,rpm
